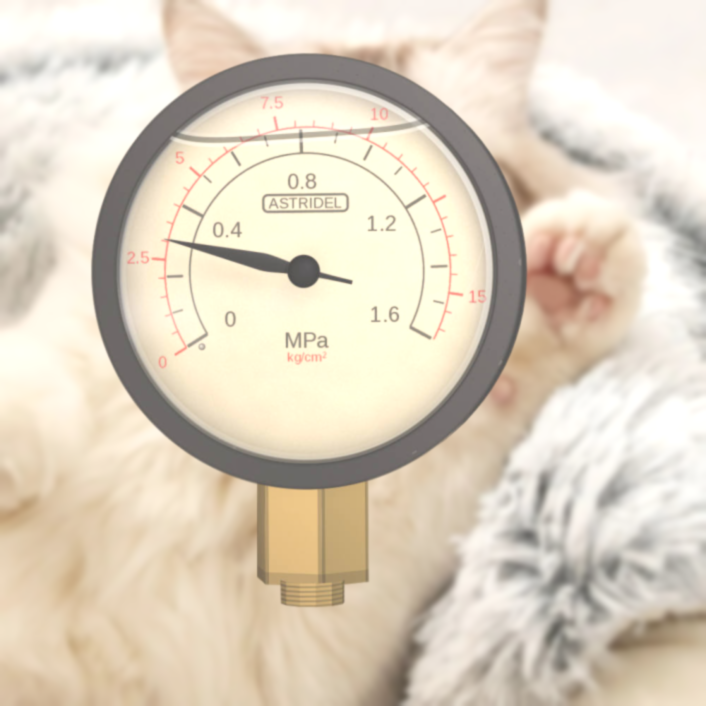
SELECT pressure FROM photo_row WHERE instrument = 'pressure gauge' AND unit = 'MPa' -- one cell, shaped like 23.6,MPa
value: 0.3,MPa
